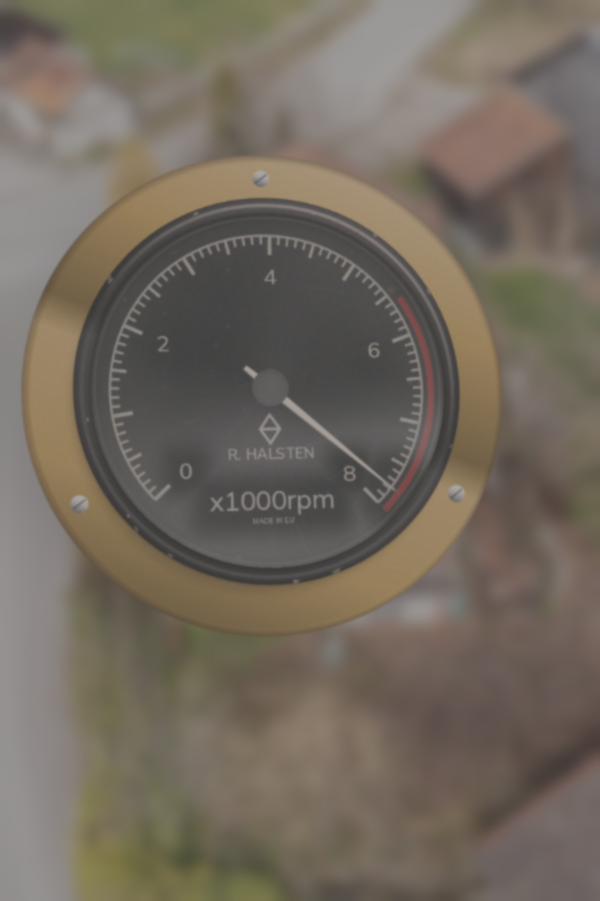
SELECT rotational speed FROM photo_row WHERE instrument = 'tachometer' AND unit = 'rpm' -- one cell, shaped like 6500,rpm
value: 7800,rpm
